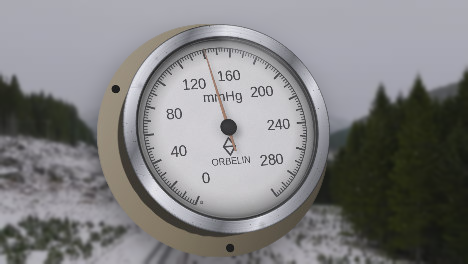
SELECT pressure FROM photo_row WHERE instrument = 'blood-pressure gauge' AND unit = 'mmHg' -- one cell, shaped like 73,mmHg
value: 140,mmHg
